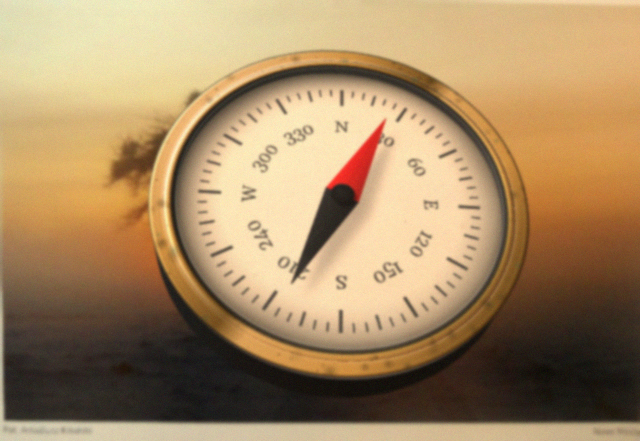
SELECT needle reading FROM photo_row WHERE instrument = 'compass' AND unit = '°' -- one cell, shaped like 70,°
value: 25,°
